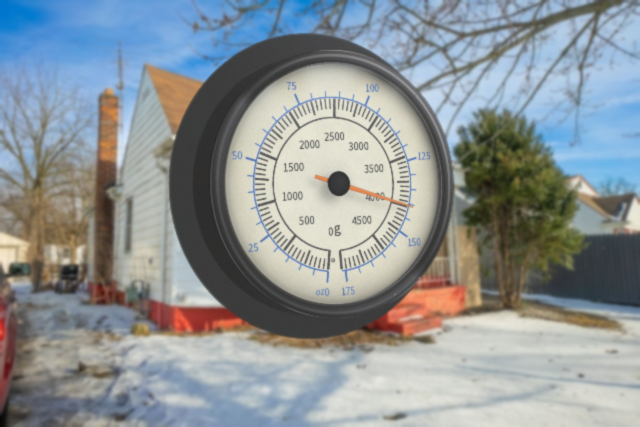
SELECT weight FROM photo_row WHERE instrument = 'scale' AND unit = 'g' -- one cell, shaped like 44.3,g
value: 4000,g
